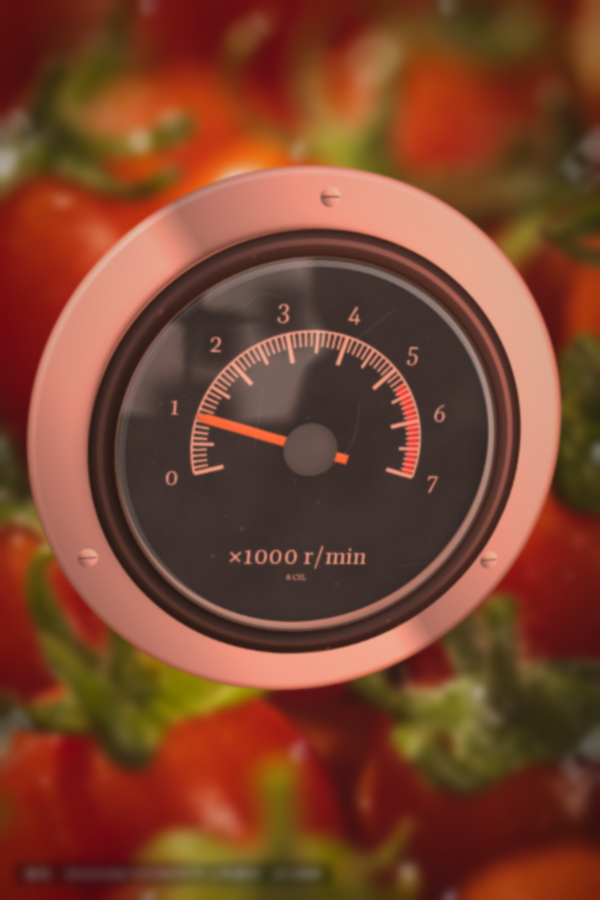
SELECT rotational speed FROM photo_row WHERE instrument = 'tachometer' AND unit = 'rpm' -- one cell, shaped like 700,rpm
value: 1000,rpm
